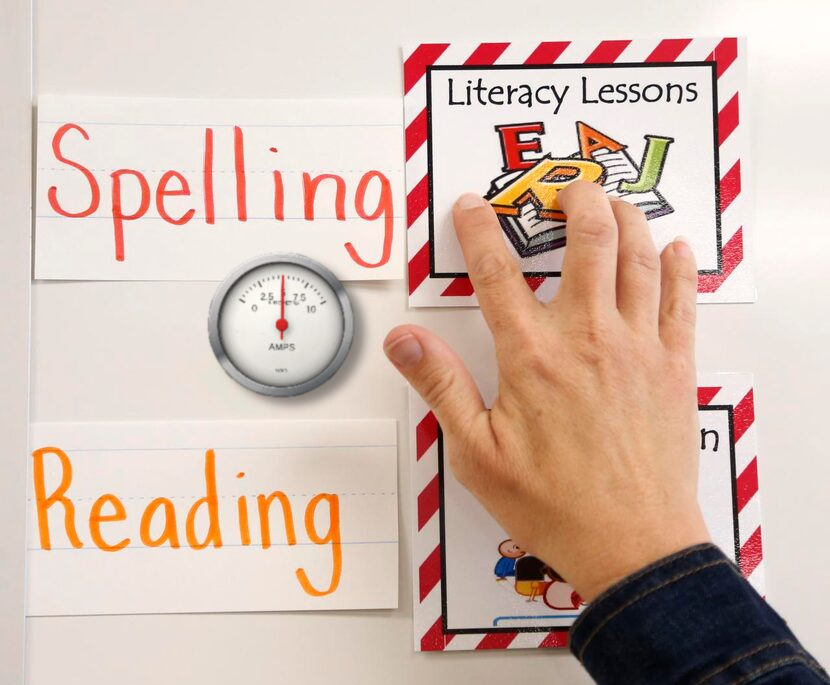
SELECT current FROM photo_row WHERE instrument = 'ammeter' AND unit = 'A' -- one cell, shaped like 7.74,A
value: 5,A
